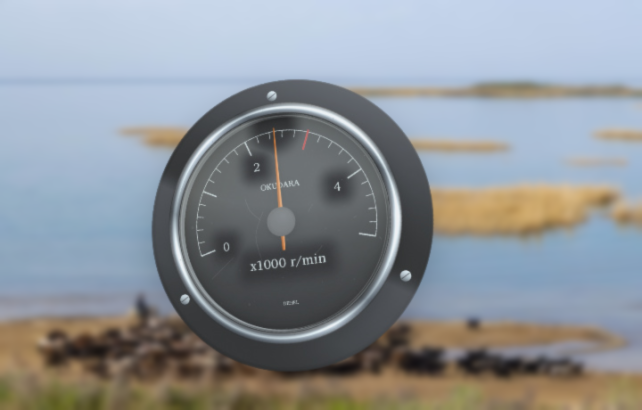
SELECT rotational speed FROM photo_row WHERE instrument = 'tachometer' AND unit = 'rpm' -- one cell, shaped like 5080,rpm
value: 2500,rpm
